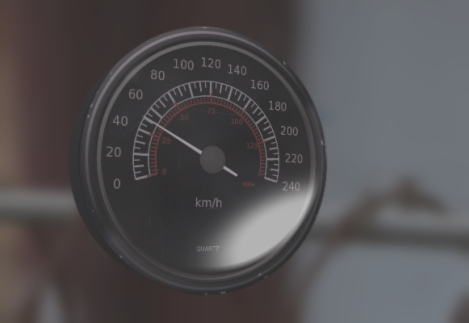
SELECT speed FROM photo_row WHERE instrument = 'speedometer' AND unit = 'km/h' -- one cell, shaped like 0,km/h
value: 50,km/h
